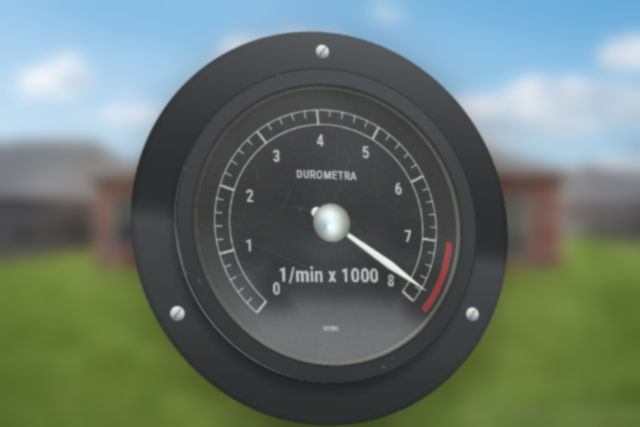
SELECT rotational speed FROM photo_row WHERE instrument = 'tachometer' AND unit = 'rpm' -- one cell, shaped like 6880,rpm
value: 7800,rpm
